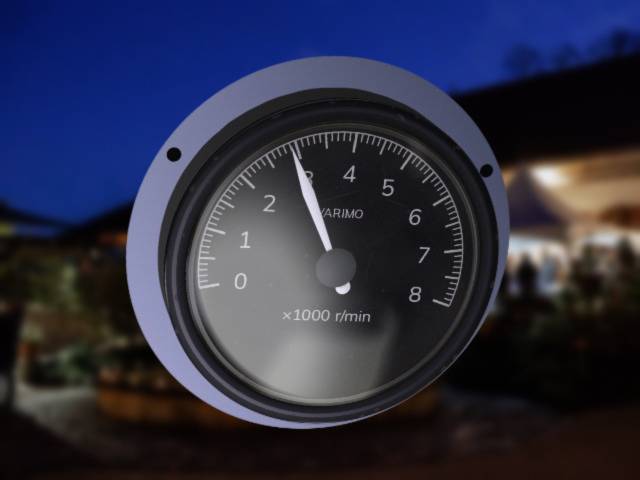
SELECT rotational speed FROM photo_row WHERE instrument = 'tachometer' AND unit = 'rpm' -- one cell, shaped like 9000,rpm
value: 2900,rpm
